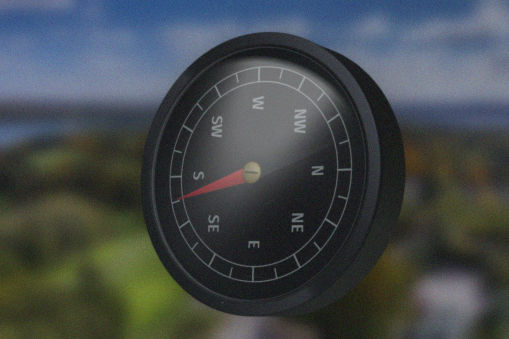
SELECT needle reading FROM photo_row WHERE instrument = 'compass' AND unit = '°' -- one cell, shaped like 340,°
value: 165,°
